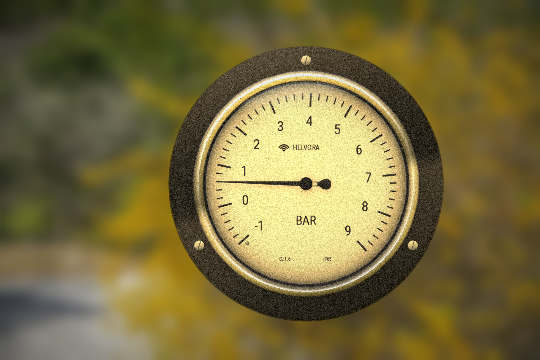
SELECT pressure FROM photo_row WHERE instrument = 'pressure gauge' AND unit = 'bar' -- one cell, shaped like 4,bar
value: 0.6,bar
